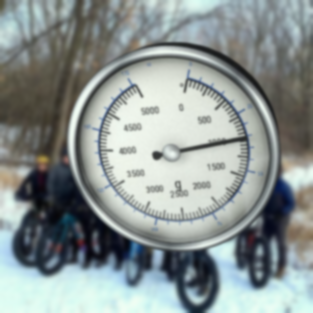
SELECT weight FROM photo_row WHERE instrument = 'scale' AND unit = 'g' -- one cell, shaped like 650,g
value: 1000,g
